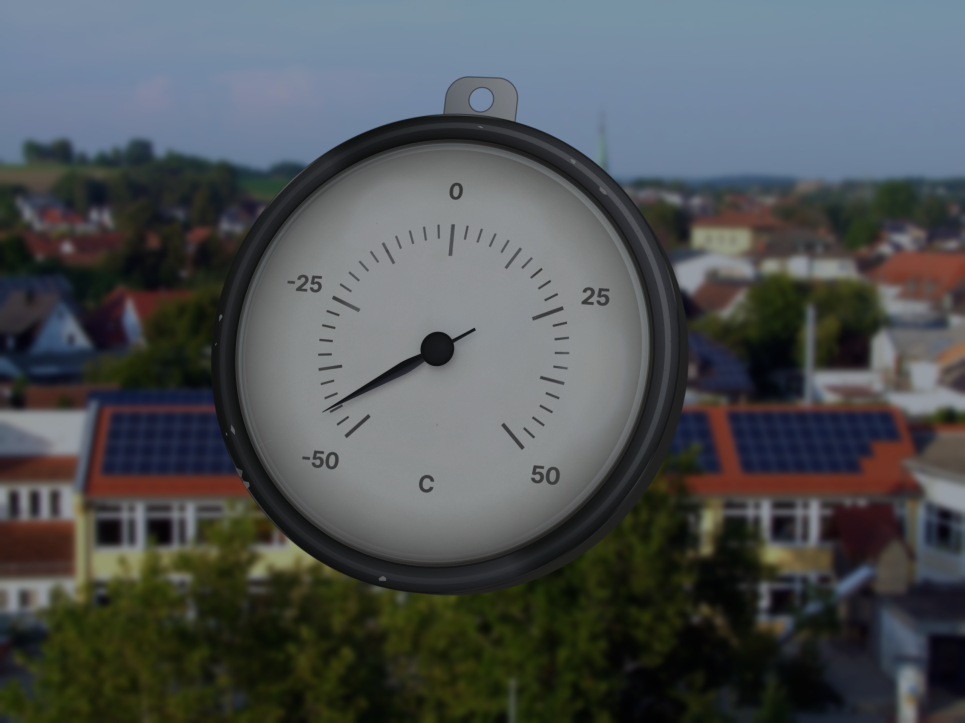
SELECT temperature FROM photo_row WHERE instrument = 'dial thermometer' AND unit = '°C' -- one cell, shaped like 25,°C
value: -45,°C
